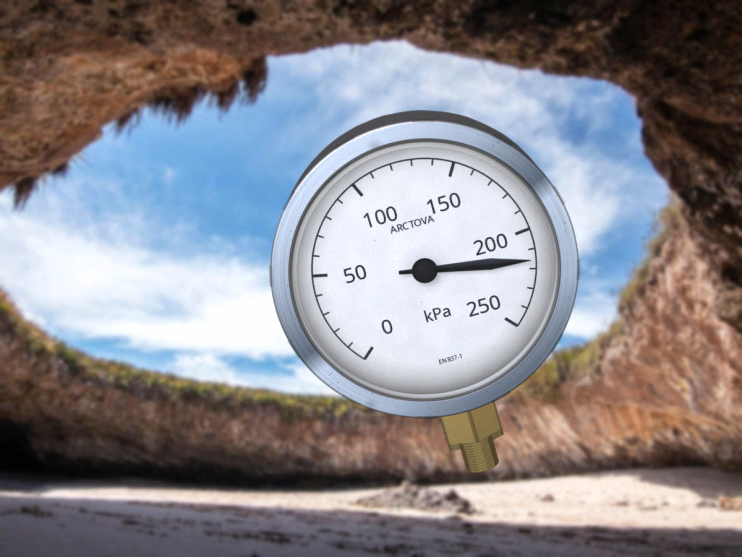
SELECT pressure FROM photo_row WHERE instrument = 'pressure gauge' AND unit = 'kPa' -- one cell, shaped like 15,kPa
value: 215,kPa
